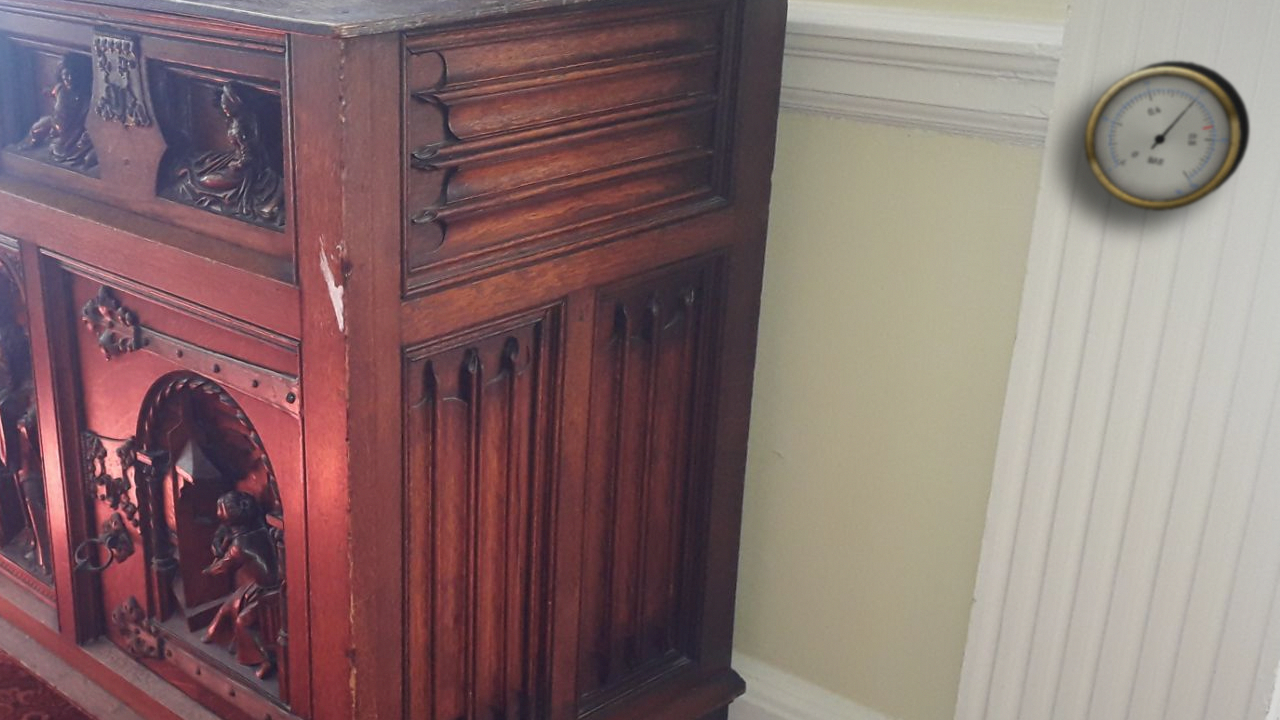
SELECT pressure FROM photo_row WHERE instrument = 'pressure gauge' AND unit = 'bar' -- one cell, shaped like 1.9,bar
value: 0.6,bar
